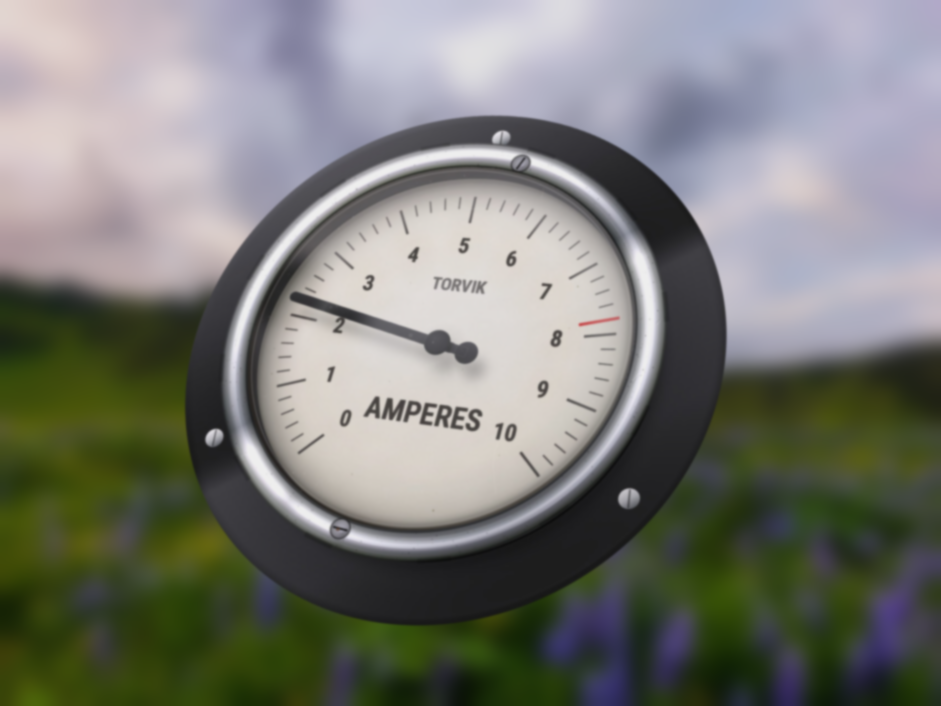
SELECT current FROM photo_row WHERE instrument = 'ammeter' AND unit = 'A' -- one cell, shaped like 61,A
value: 2.2,A
